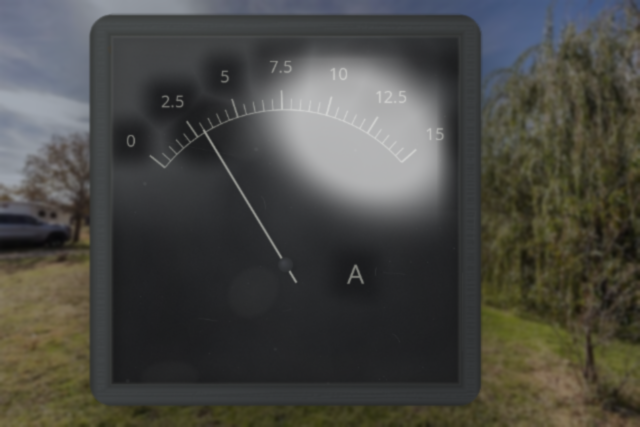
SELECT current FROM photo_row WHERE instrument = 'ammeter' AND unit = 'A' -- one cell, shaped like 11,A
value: 3,A
